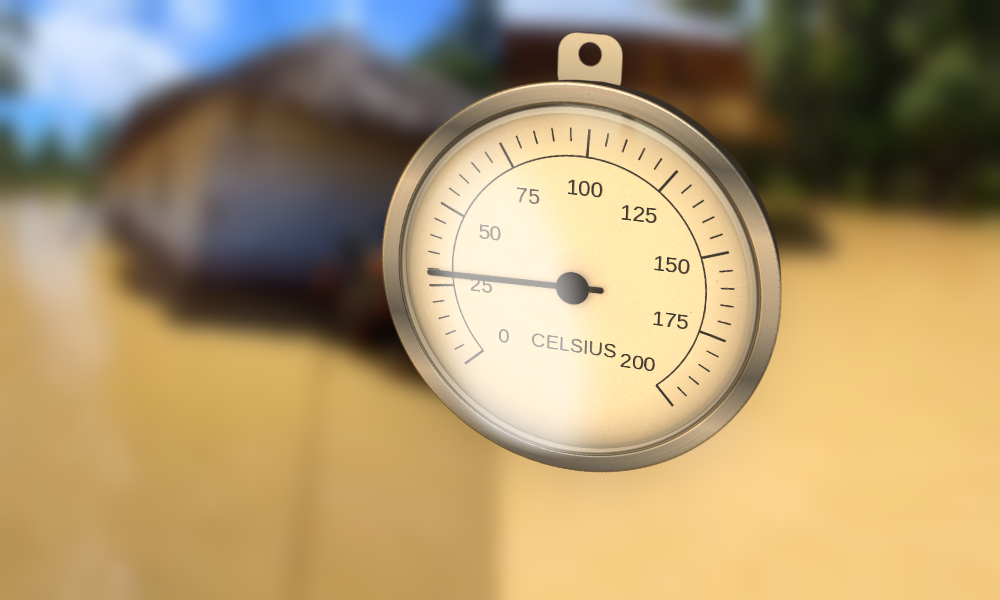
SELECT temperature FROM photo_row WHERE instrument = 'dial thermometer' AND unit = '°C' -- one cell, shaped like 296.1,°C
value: 30,°C
